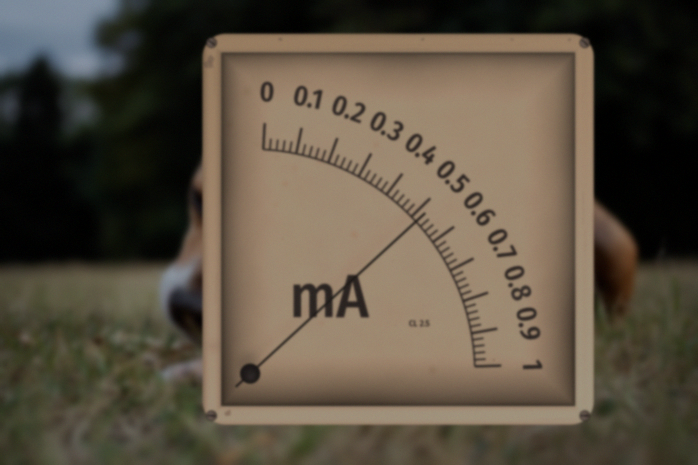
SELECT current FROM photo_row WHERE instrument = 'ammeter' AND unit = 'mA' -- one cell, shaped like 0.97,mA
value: 0.52,mA
